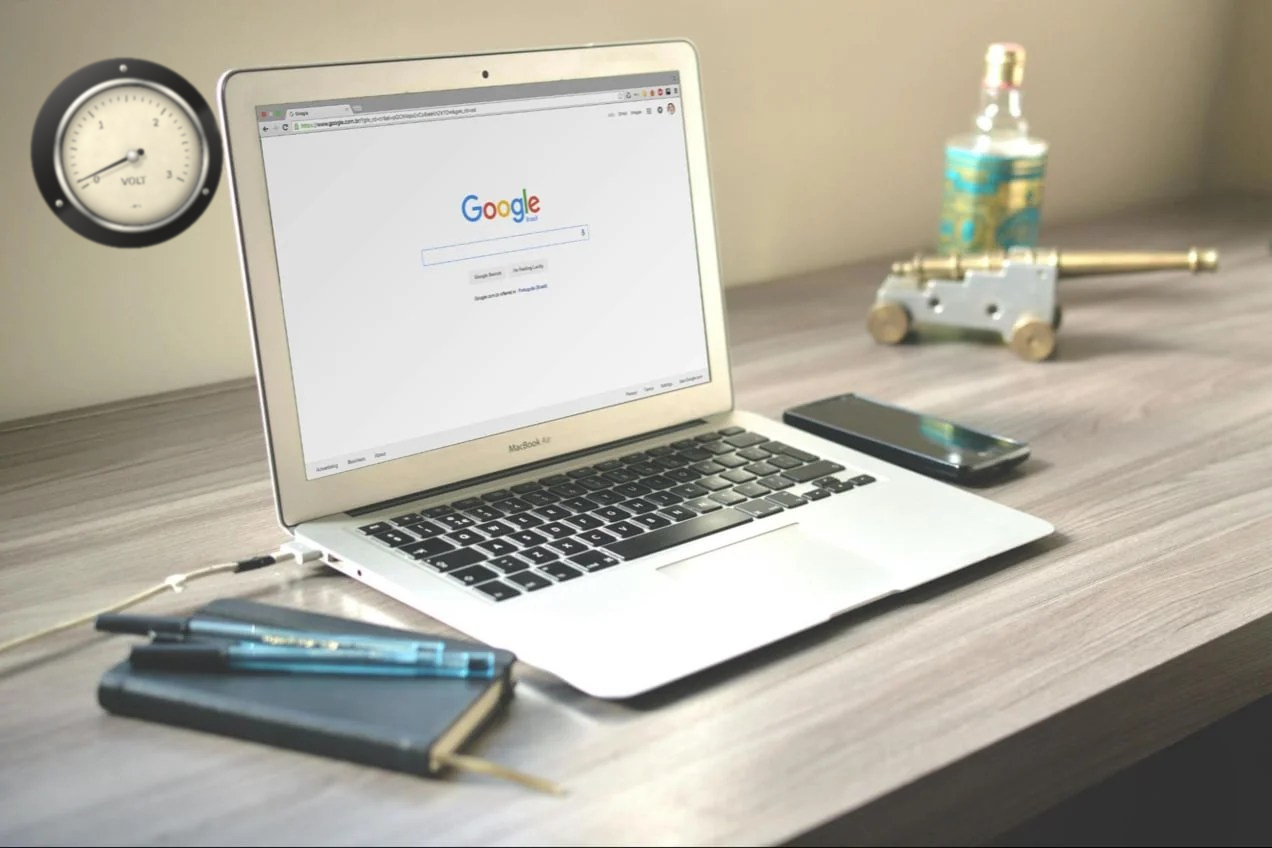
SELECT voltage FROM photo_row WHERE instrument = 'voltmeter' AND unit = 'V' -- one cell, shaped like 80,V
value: 0.1,V
